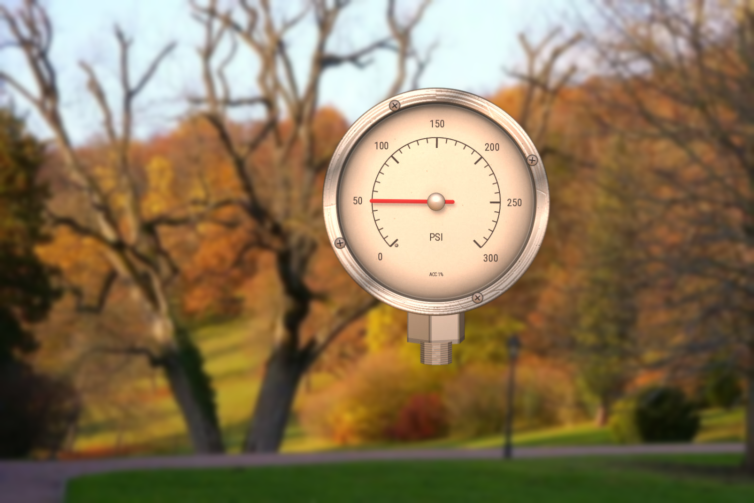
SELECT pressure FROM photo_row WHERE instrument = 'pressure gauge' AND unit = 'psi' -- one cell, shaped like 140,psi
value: 50,psi
